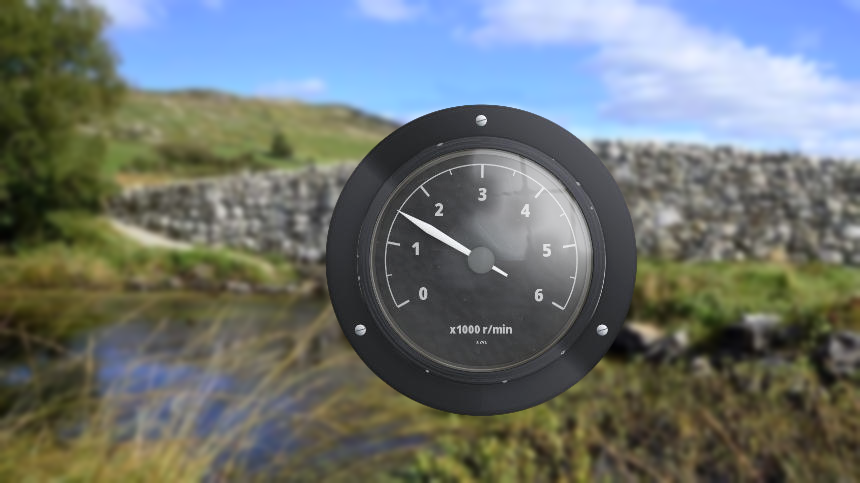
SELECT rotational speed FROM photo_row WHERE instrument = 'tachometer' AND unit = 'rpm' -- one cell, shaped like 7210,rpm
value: 1500,rpm
